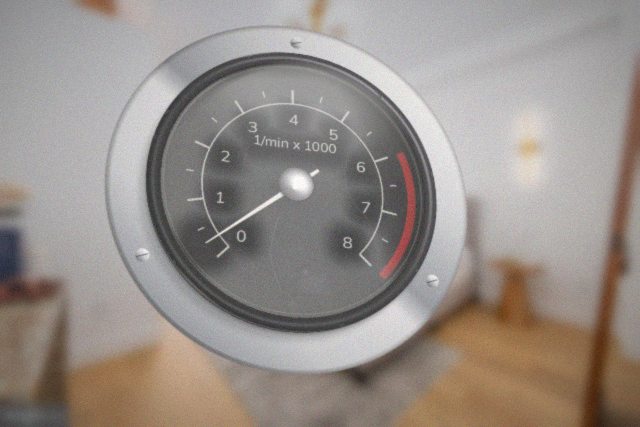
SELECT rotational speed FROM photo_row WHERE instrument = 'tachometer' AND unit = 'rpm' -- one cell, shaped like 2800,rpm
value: 250,rpm
